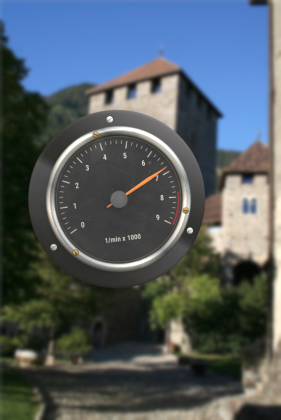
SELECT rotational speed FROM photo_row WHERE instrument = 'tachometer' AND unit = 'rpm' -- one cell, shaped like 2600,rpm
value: 6800,rpm
